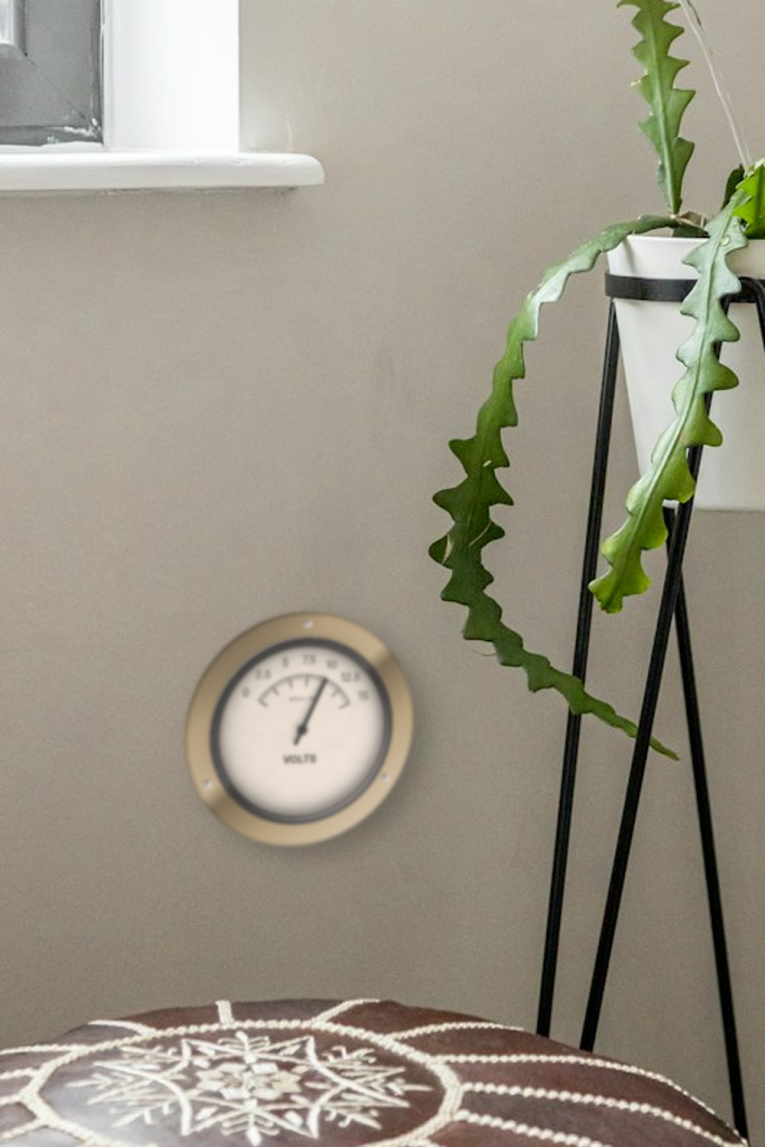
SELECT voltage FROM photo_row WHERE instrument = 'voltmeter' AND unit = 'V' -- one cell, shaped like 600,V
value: 10,V
